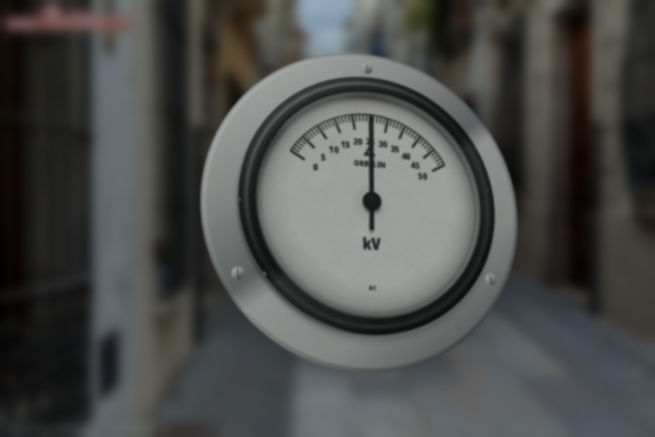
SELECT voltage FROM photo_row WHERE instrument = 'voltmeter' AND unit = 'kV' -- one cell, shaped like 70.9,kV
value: 25,kV
